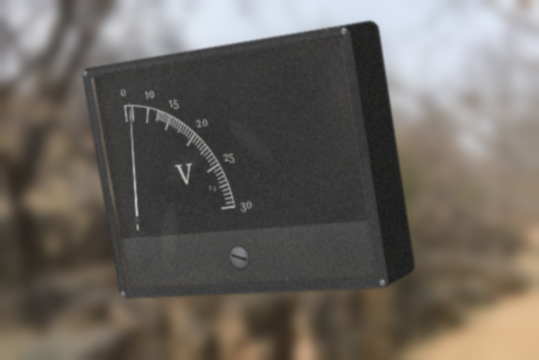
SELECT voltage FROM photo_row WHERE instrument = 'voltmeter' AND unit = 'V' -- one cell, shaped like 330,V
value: 5,V
